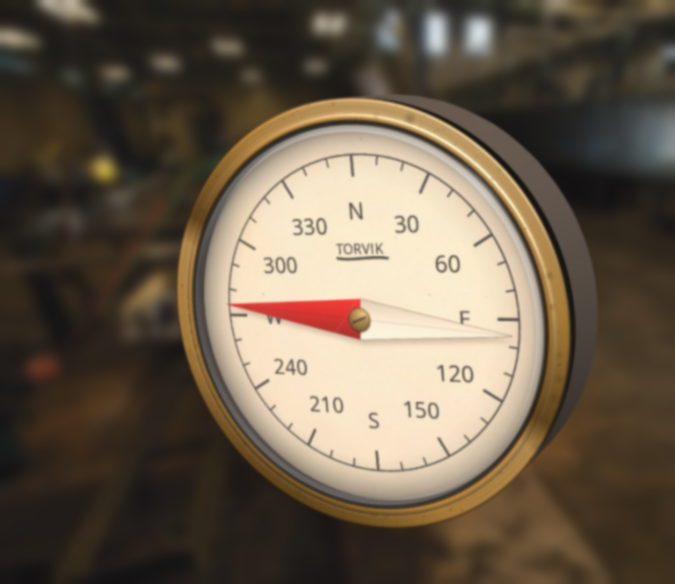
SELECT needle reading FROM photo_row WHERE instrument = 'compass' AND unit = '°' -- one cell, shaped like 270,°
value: 275,°
